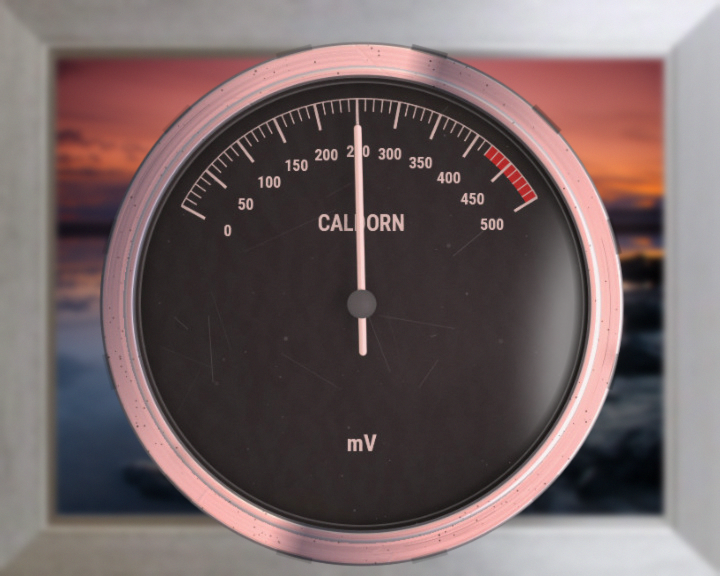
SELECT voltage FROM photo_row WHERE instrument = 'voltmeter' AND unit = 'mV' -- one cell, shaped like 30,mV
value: 250,mV
